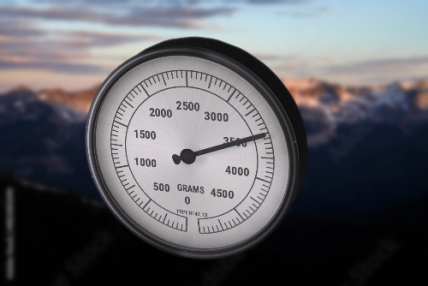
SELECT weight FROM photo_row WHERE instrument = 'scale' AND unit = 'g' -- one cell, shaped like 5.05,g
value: 3500,g
